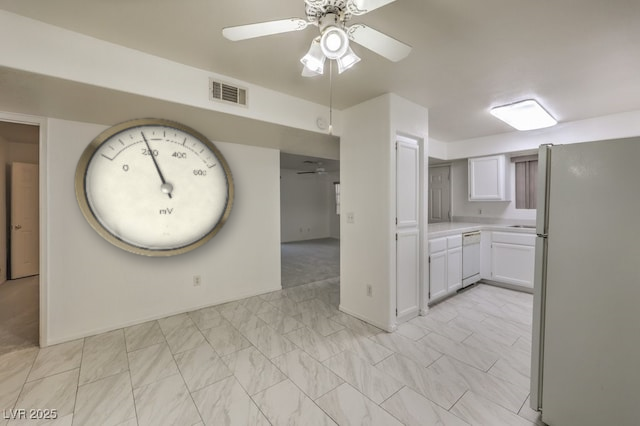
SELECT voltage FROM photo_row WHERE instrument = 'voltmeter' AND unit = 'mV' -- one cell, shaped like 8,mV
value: 200,mV
